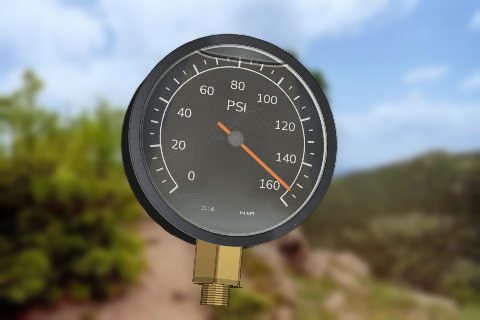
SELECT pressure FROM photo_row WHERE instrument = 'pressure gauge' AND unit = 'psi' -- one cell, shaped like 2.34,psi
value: 155,psi
